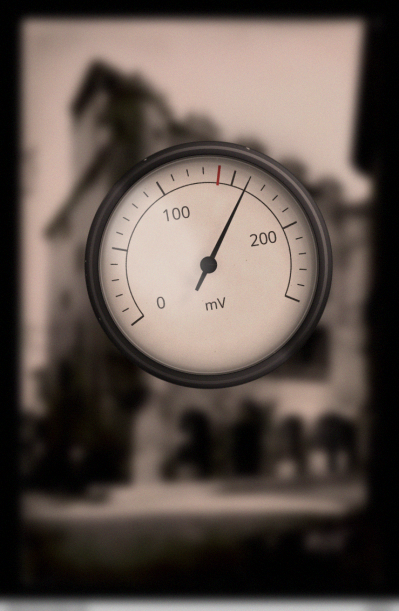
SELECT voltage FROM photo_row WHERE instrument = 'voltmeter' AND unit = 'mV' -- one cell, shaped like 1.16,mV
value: 160,mV
